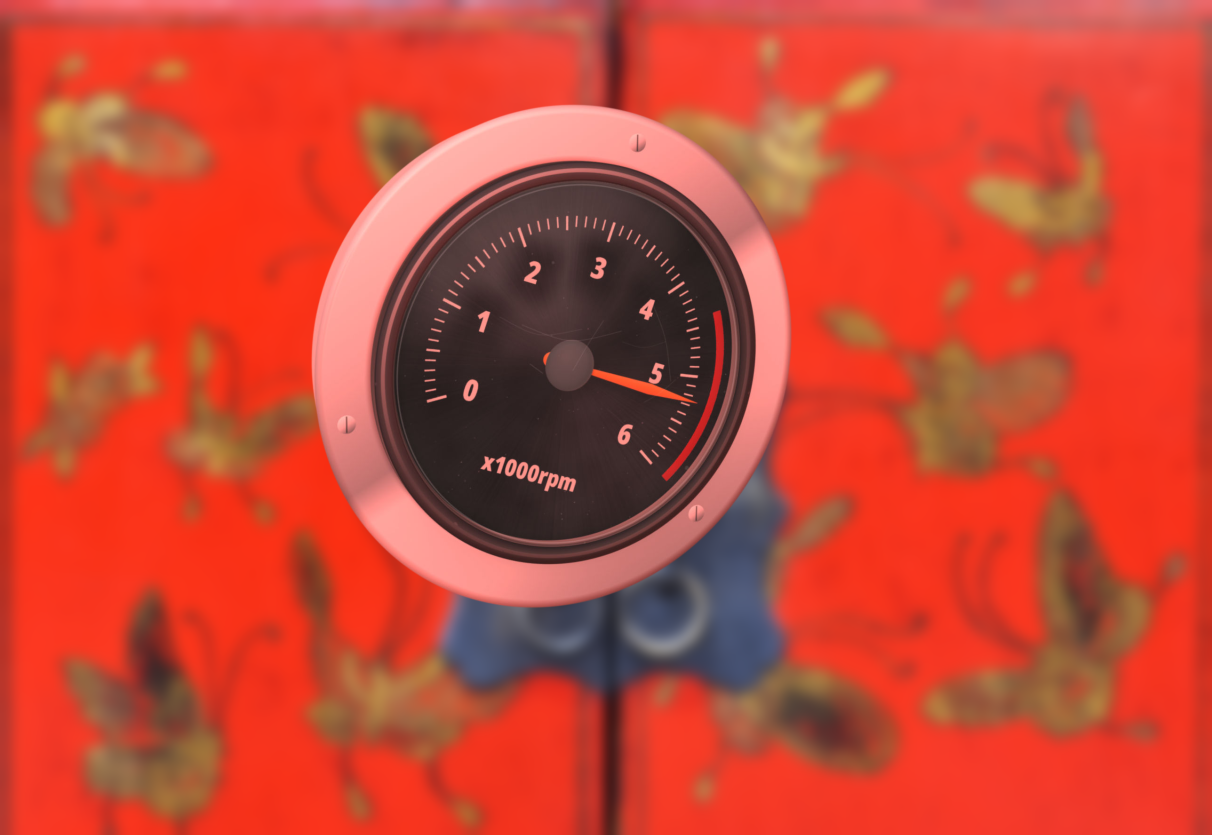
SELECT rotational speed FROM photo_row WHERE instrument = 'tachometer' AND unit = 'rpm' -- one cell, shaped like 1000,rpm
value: 5250,rpm
